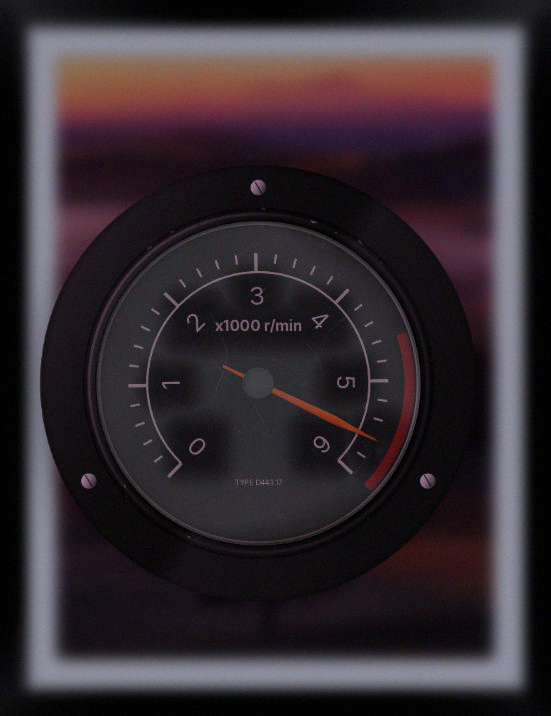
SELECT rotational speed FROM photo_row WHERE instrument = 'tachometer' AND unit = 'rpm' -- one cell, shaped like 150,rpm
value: 5600,rpm
